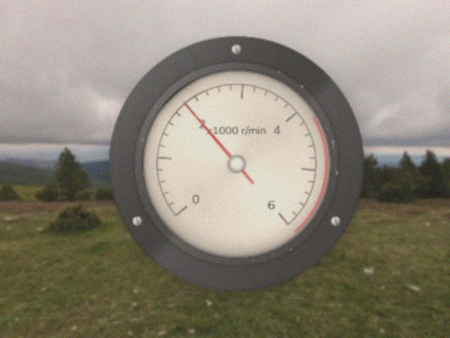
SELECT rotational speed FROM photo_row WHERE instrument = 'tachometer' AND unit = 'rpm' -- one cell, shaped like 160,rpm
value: 2000,rpm
